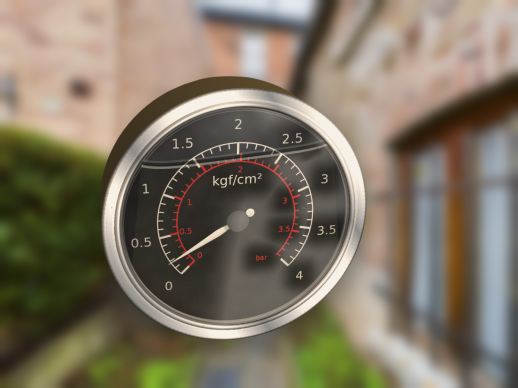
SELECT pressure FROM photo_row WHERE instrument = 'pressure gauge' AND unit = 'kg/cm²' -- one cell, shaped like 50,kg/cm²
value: 0.2,kg/cm²
